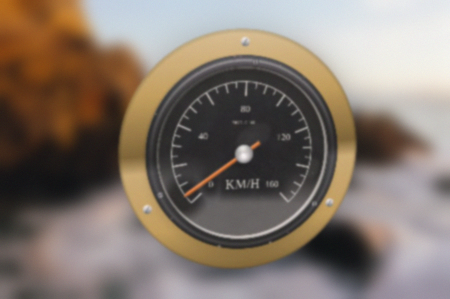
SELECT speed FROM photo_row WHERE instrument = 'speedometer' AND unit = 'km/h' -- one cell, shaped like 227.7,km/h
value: 5,km/h
